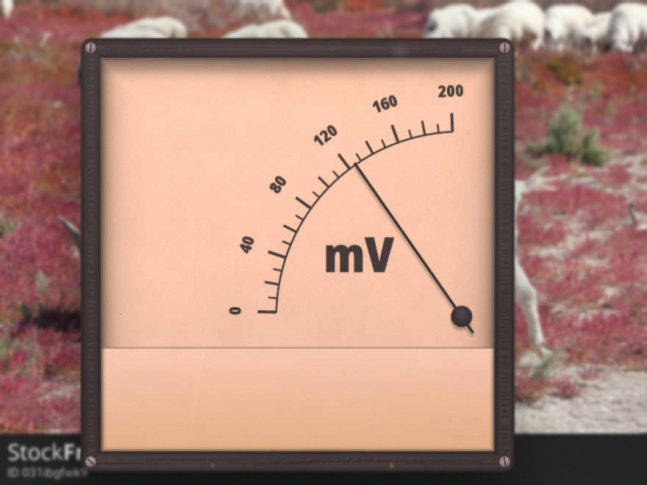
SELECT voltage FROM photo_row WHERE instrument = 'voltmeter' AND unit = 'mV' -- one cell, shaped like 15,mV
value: 125,mV
